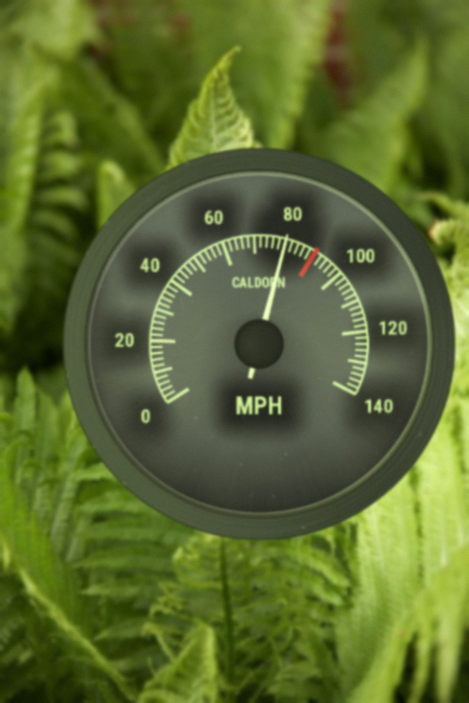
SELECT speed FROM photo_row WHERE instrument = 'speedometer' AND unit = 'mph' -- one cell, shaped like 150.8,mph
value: 80,mph
